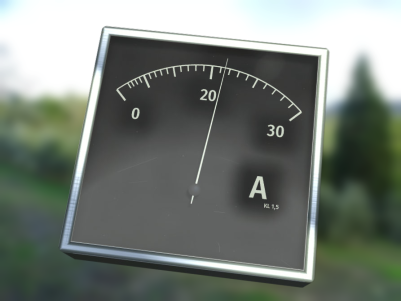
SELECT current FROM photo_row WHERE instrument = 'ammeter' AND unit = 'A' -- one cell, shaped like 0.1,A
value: 21.5,A
